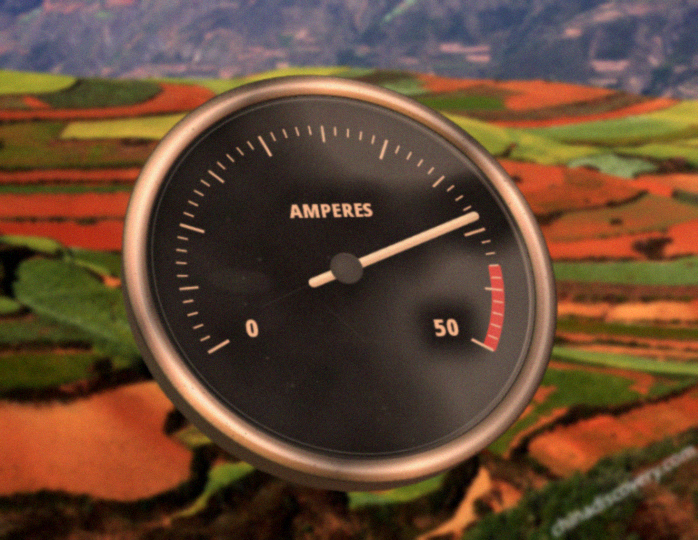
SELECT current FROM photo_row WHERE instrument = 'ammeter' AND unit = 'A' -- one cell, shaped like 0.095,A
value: 39,A
